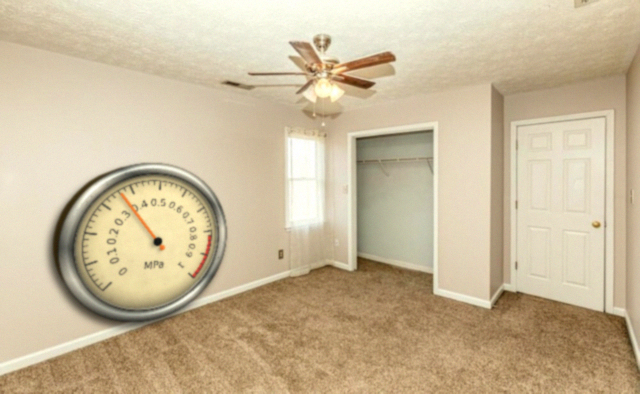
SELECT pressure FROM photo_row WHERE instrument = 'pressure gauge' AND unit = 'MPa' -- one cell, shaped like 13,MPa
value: 0.36,MPa
